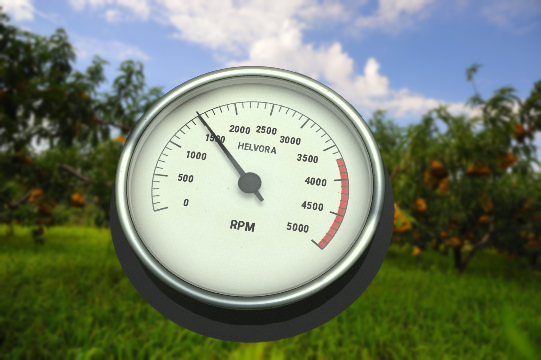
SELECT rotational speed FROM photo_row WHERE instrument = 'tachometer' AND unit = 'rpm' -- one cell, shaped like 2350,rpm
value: 1500,rpm
